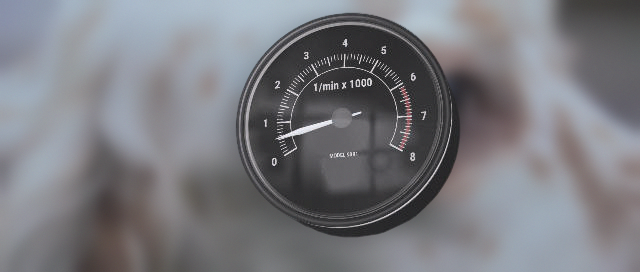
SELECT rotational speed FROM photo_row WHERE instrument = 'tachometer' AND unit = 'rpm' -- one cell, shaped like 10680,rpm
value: 500,rpm
